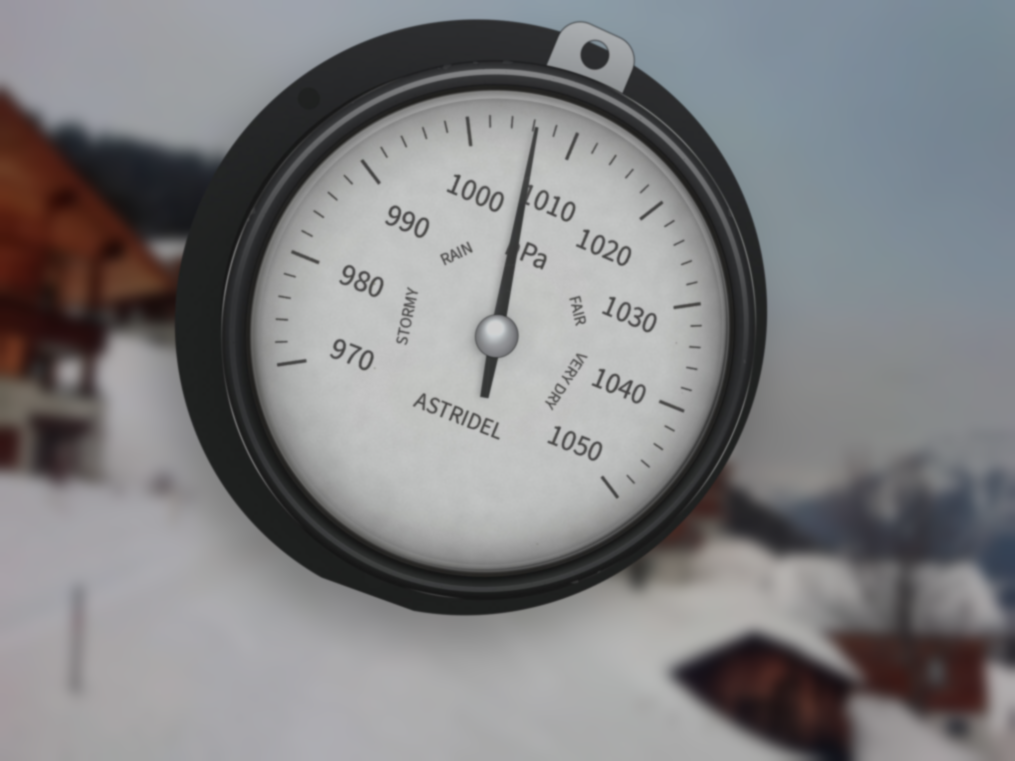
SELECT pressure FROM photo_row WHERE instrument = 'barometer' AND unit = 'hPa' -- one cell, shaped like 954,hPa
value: 1006,hPa
